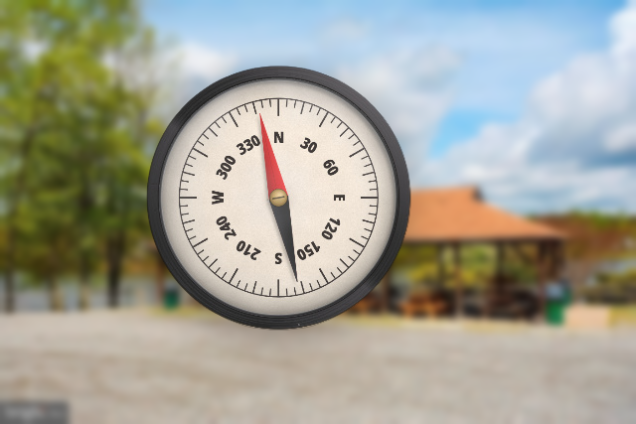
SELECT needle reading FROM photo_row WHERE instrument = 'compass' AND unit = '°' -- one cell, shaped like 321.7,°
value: 347.5,°
